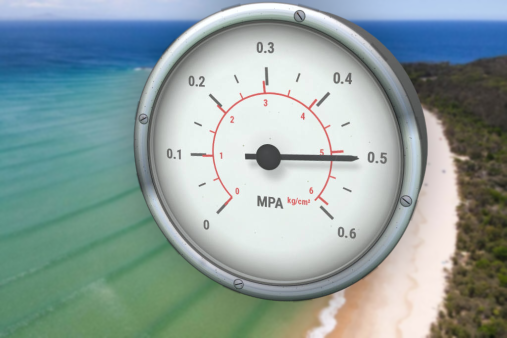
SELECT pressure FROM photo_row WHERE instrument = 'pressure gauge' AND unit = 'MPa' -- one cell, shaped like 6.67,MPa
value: 0.5,MPa
